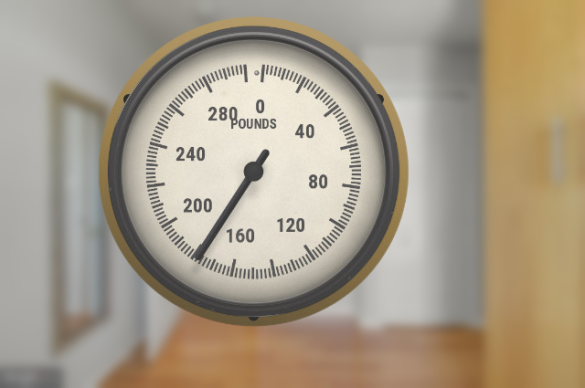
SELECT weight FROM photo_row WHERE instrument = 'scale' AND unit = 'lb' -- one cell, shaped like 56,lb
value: 178,lb
